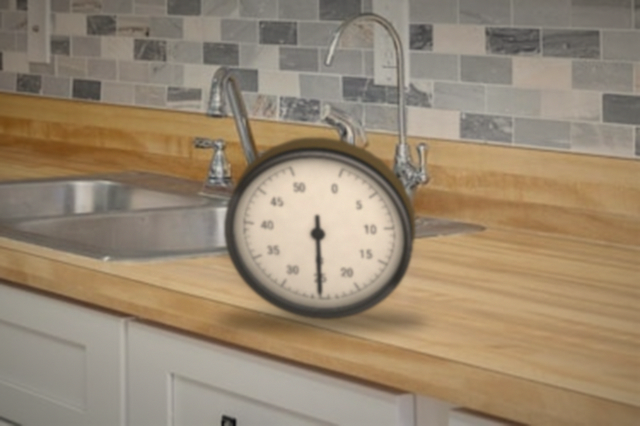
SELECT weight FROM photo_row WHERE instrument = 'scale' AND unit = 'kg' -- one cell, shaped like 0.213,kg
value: 25,kg
